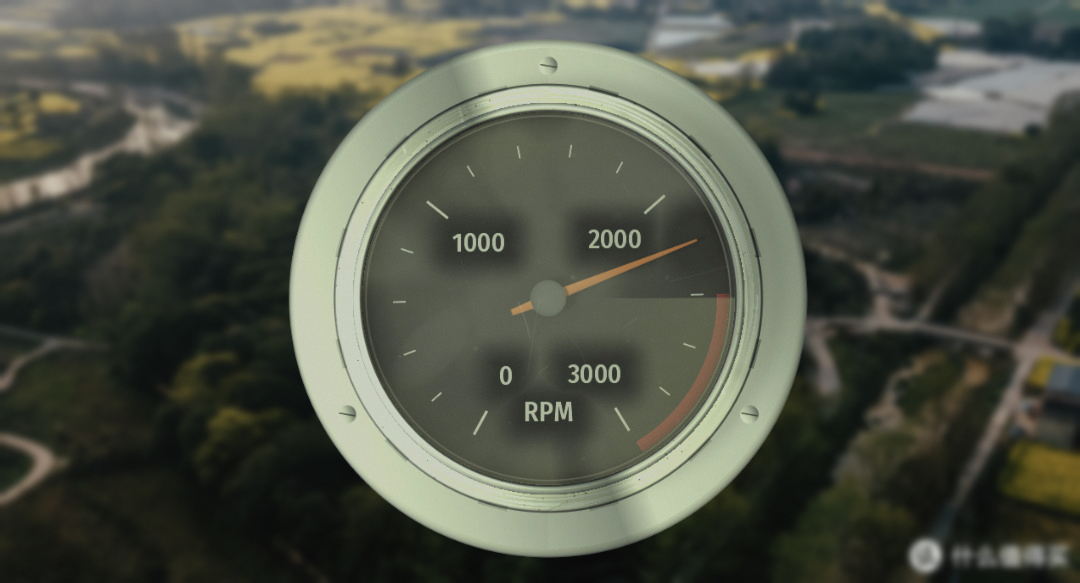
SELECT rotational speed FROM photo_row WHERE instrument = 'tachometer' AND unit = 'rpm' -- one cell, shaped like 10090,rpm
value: 2200,rpm
